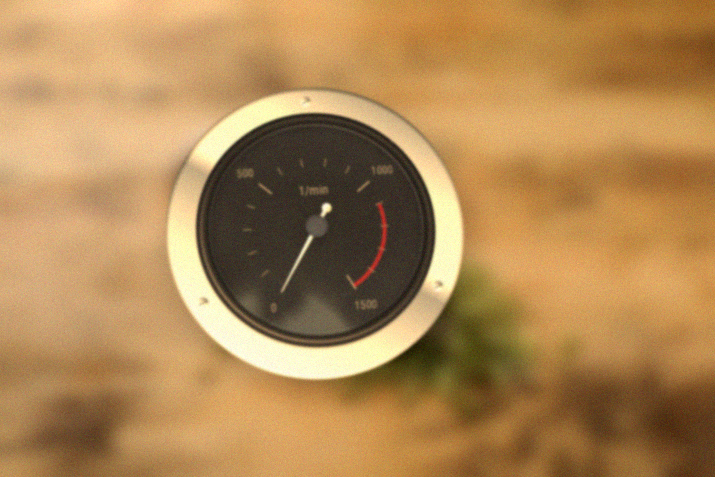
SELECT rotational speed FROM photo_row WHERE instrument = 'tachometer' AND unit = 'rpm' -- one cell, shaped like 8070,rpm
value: 0,rpm
